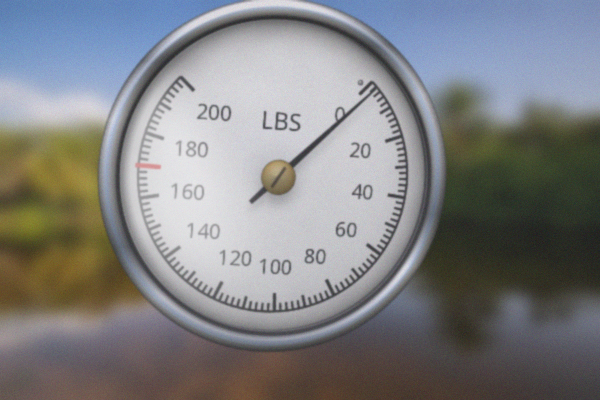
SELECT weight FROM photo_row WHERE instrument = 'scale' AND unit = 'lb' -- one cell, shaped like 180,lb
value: 2,lb
